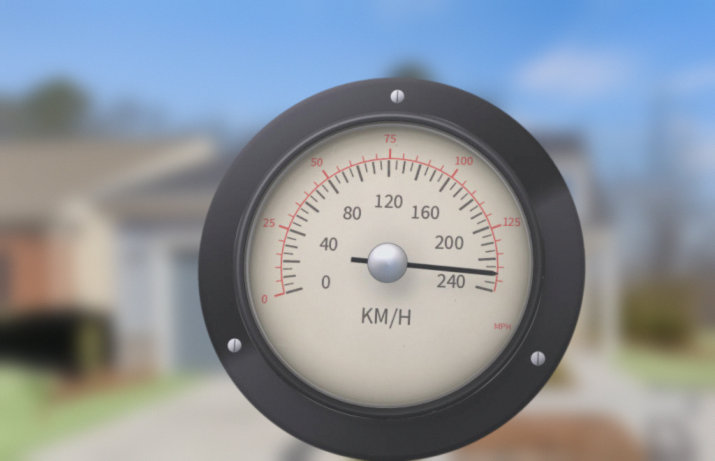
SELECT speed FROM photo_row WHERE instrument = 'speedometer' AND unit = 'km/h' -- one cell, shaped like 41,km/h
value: 230,km/h
